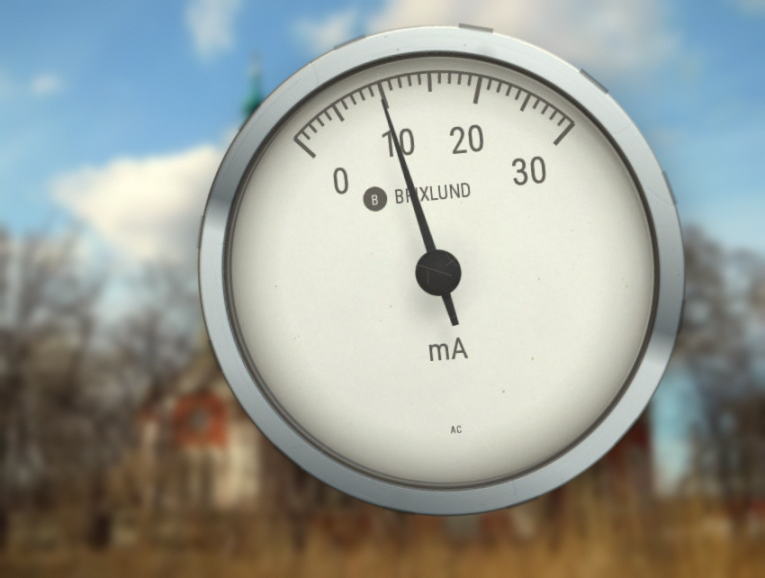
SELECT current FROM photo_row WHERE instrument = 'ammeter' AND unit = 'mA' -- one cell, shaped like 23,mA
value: 10,mA
